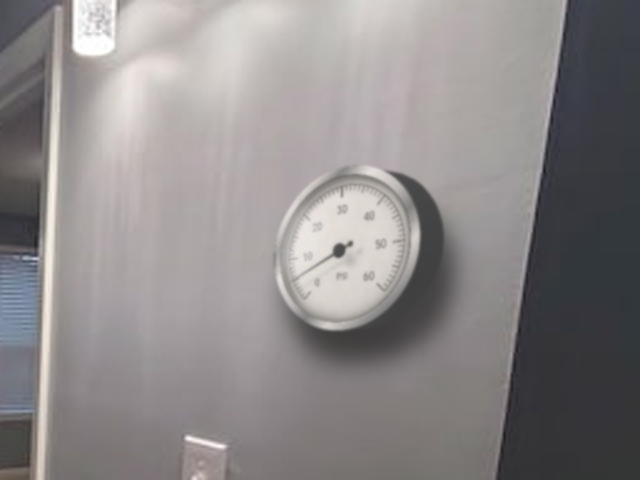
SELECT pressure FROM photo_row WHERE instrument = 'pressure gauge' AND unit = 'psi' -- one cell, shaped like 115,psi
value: 5,psi
